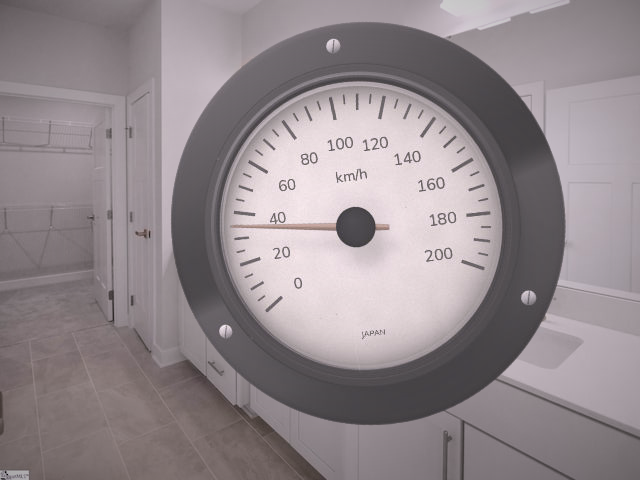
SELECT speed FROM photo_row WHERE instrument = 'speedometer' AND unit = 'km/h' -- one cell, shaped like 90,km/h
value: 35,km/h
